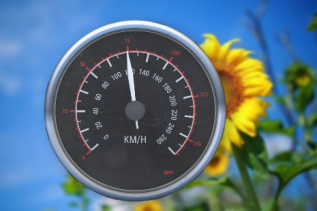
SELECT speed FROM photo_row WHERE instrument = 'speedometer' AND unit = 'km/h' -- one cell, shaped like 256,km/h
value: 120,km/h
